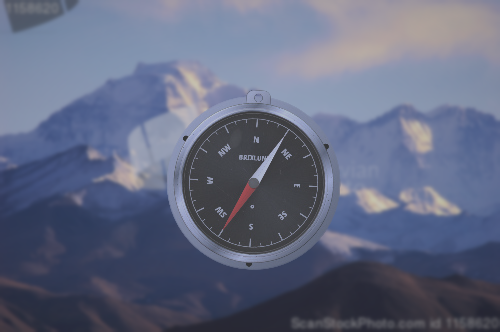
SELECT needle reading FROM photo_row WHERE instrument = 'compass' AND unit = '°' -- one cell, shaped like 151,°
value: 210,°
